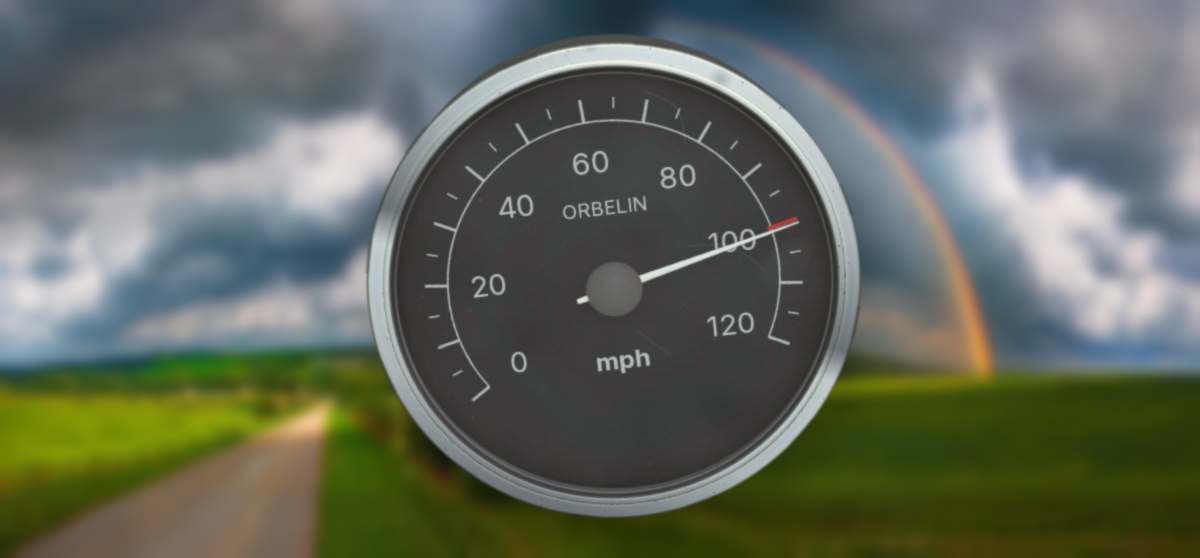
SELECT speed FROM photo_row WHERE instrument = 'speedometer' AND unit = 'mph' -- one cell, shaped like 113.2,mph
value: 100,mph
